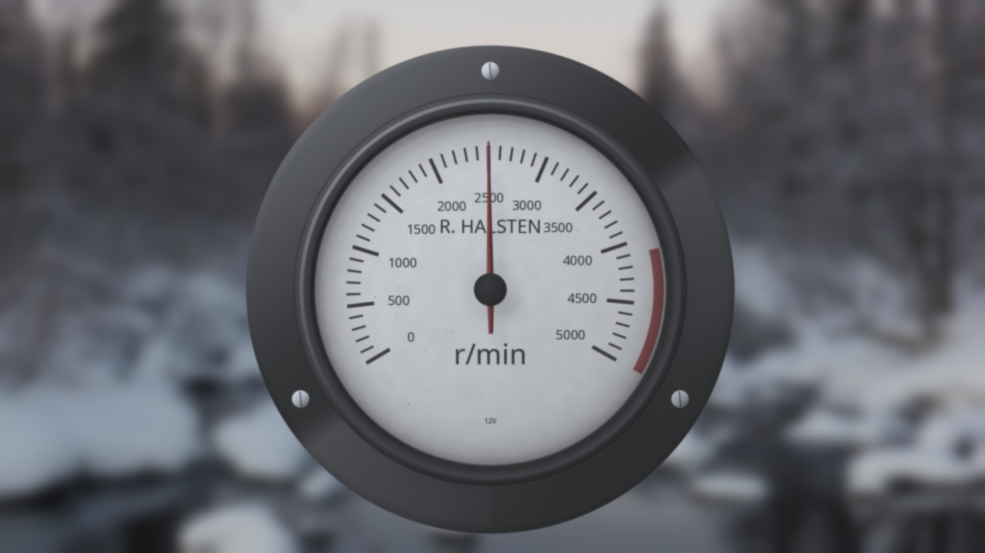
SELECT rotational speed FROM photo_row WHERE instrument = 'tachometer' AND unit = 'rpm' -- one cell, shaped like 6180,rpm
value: 2500,rpm
